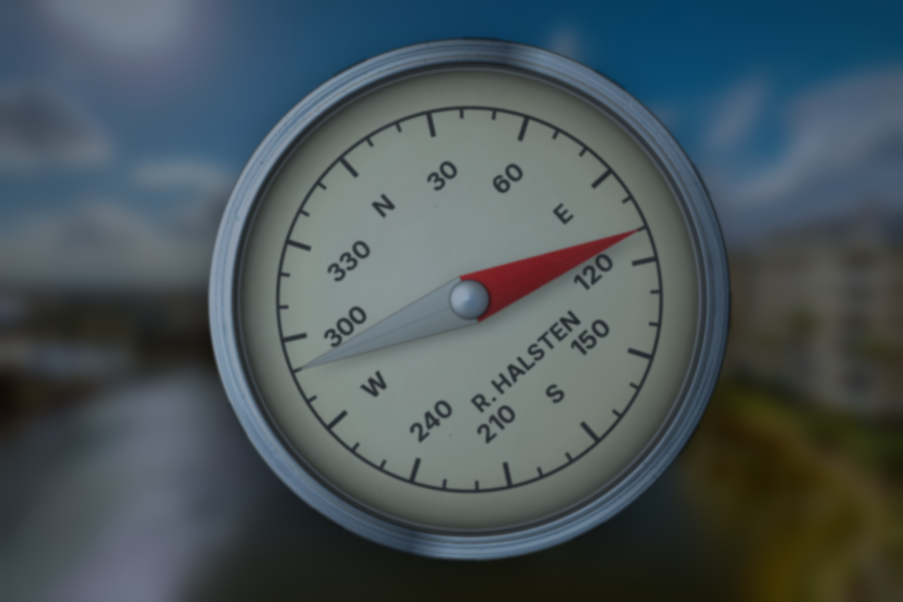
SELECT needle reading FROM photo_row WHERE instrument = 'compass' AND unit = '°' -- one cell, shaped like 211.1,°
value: 110,°
